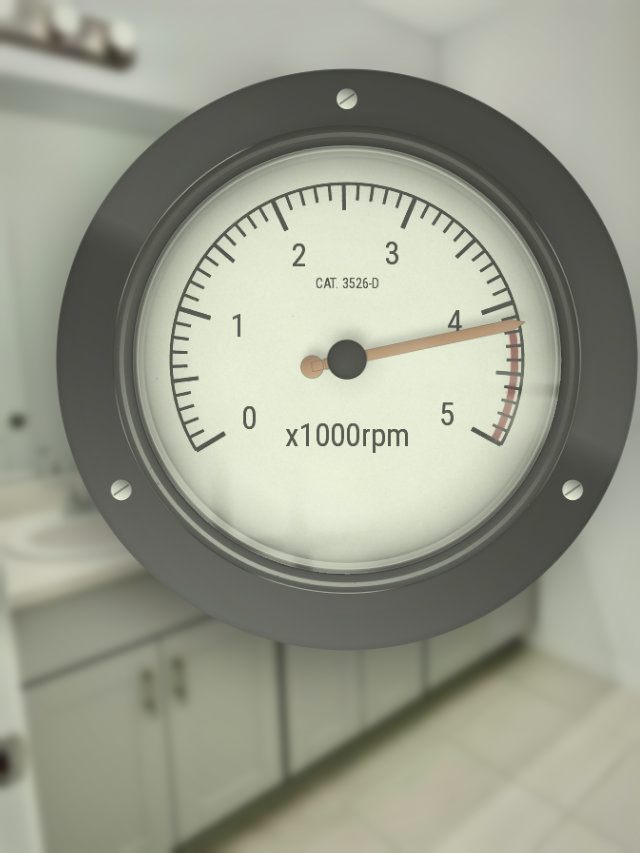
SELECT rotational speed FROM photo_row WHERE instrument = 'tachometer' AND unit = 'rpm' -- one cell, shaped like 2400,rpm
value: 4150,rpm
